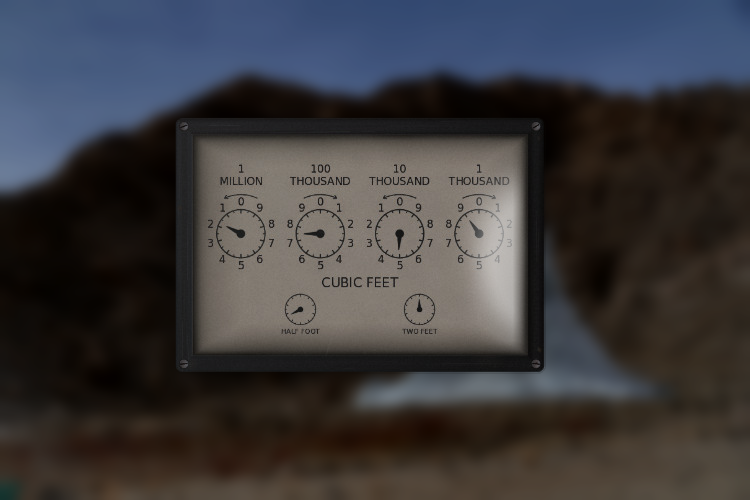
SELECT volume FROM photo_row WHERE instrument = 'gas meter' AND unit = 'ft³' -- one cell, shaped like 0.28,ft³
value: 174900,ft³
